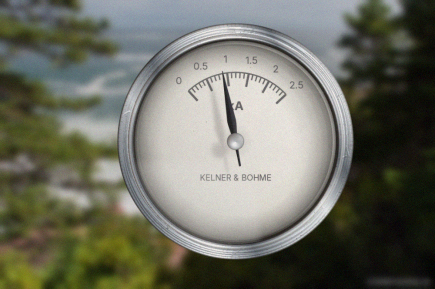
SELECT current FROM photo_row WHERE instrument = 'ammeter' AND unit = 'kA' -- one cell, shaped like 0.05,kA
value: 0.9,kA
